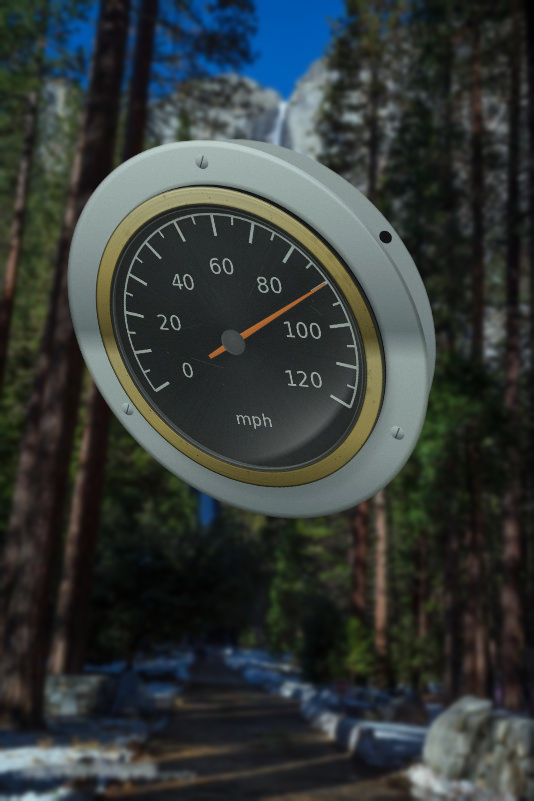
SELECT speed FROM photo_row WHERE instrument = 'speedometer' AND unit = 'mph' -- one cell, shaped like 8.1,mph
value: 90,mph
